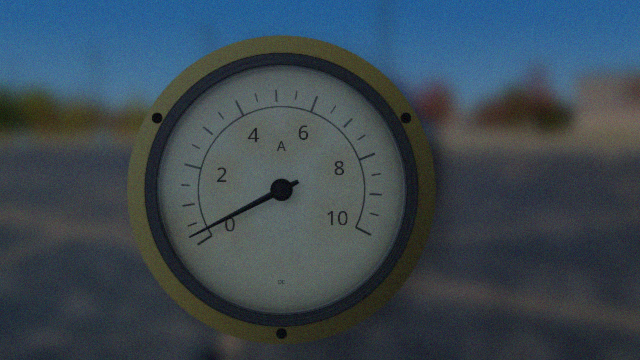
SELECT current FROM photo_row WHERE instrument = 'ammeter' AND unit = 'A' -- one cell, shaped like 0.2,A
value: 0.25,A
